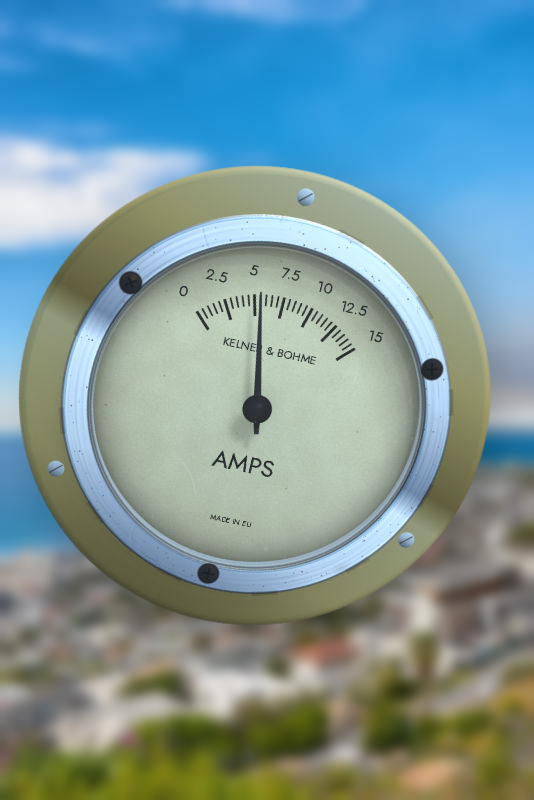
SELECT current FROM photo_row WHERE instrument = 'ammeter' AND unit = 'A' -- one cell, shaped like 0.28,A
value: 5.5,A
